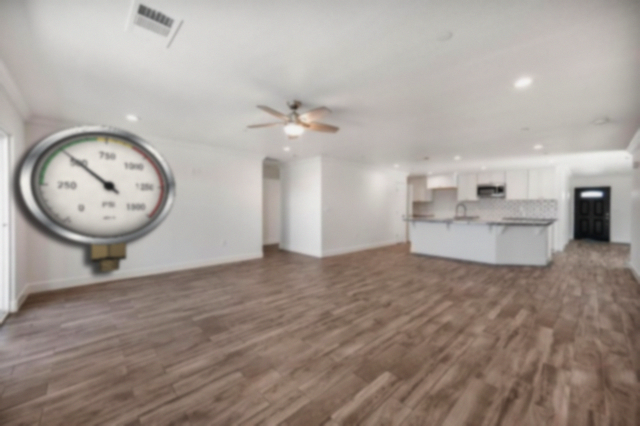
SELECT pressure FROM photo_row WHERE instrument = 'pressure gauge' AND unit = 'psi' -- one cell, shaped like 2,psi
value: 500,psi
